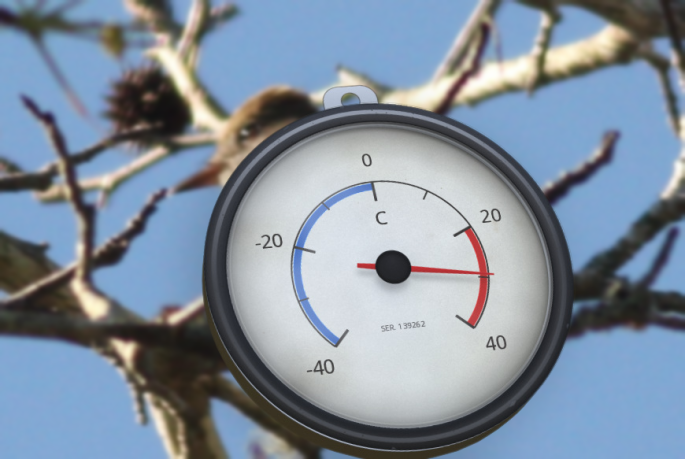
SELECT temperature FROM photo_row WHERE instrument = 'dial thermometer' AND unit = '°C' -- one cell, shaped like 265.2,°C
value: 30,°C
